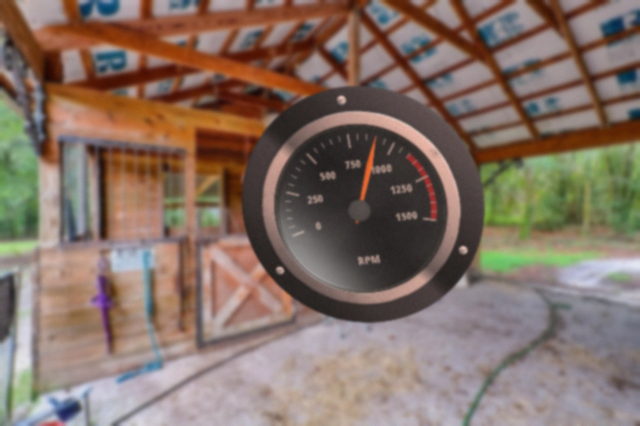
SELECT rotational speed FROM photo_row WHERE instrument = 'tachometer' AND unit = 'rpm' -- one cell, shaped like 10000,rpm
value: 900,rpm
